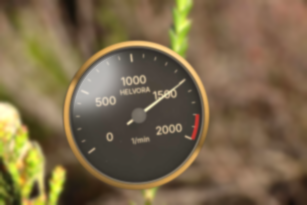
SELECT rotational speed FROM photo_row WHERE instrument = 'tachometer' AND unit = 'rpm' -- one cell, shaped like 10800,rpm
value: 1500,rpm
